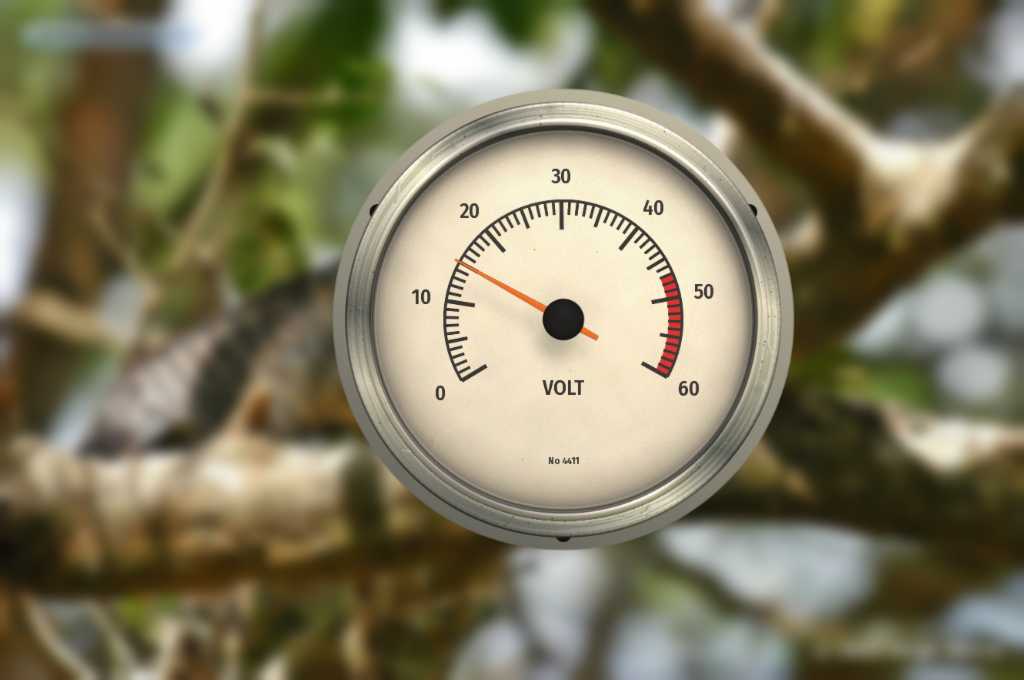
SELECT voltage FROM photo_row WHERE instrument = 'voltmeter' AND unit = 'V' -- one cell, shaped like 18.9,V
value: 15,V
